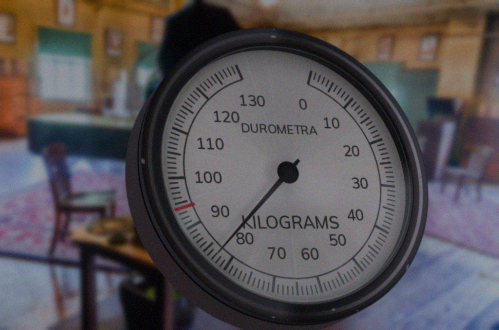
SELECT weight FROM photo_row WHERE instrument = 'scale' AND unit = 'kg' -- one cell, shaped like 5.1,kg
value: 83,kg
